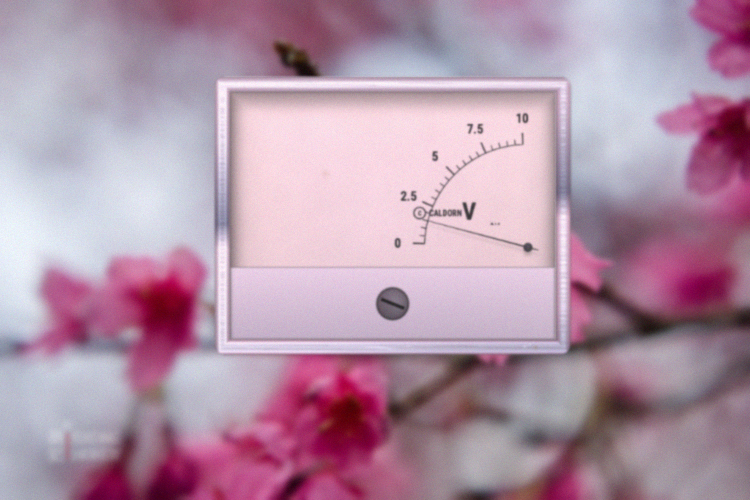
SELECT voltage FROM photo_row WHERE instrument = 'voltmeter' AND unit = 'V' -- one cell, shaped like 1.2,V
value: 1.5,V
